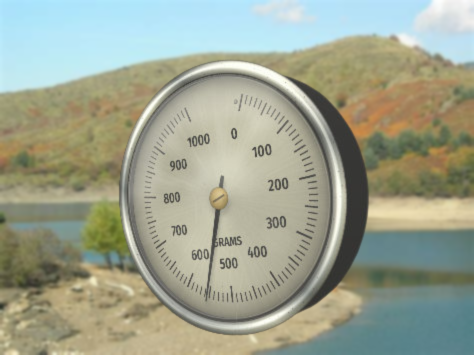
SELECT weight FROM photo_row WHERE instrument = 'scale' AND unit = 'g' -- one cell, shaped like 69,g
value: 550,g
